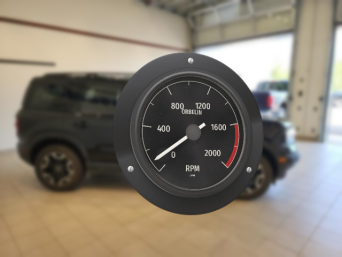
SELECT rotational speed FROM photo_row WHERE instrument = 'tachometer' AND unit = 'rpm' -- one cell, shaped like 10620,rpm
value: 100,rpm
